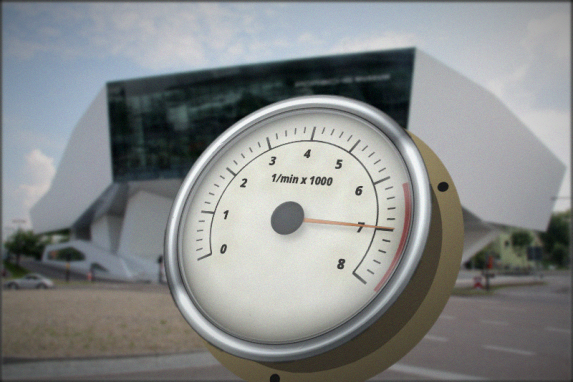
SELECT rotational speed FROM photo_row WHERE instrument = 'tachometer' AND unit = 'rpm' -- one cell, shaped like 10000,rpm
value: 7000,rpm
